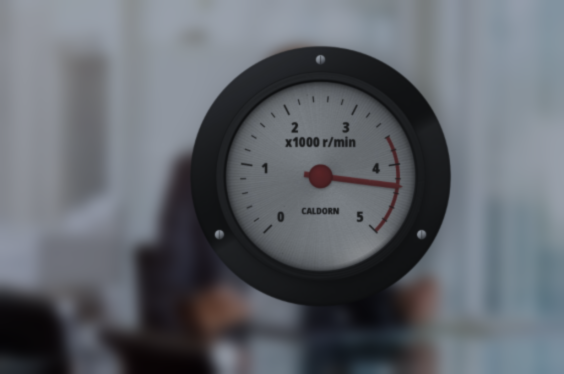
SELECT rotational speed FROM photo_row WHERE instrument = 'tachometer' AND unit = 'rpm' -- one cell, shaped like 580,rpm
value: 4300,rpm
